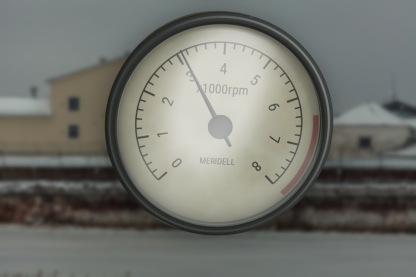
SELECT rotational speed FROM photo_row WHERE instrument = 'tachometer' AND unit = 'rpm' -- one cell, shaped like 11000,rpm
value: 3100,rpm
